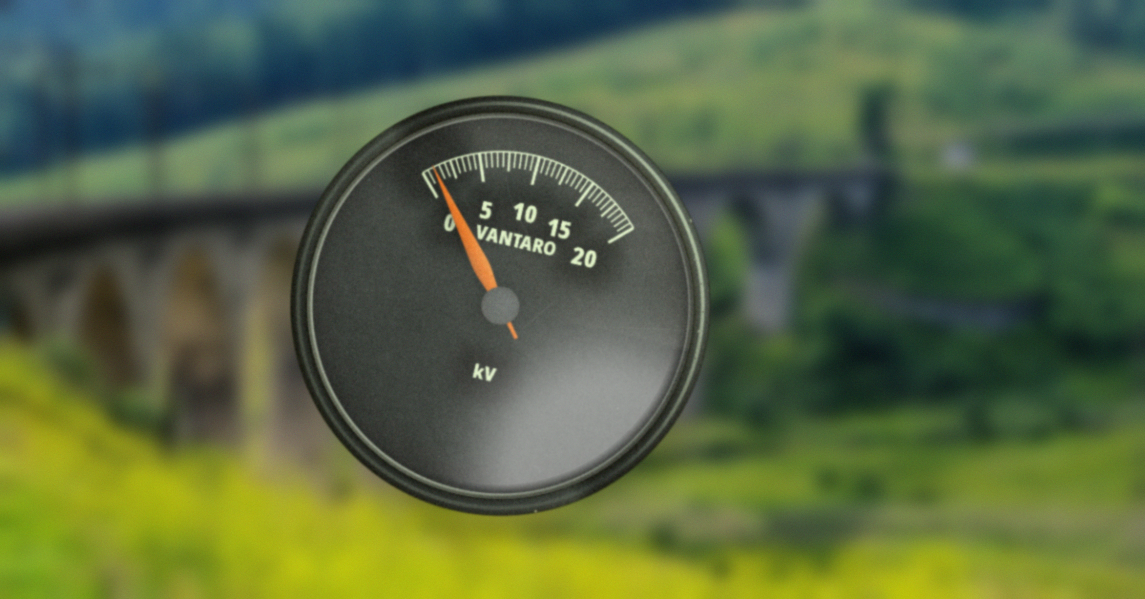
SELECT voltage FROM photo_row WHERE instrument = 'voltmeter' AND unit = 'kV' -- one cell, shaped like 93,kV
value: 1,kV
